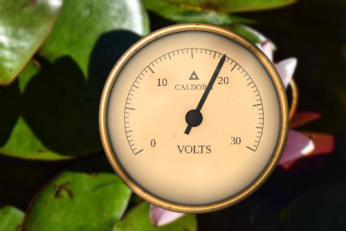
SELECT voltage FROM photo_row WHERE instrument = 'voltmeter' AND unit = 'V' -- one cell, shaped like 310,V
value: 18.5,V
